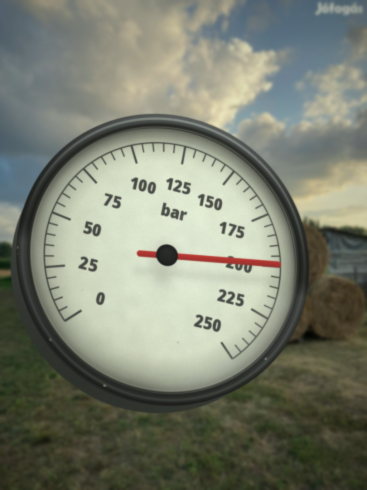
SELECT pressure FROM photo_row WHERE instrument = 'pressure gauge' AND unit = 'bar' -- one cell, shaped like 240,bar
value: 200,bar
